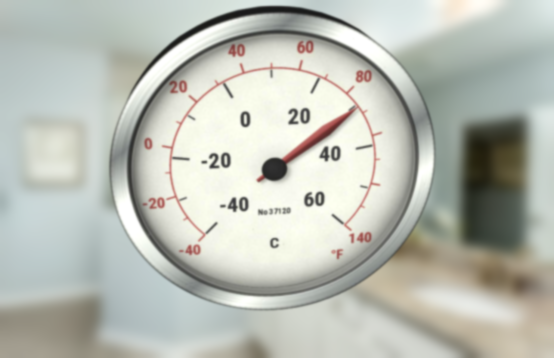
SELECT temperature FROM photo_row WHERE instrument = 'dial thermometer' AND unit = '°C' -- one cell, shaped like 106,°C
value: 30,°C
